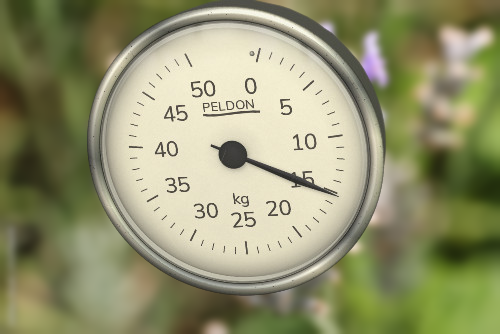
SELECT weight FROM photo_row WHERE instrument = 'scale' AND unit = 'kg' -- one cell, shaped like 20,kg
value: 15,kg
